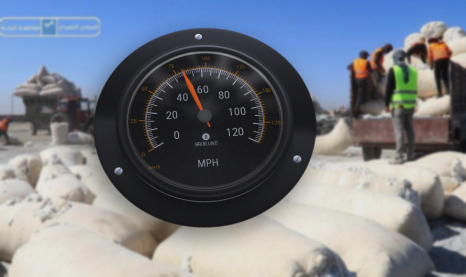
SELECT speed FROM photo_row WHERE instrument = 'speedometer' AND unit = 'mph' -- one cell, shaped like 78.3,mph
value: 50,mph
